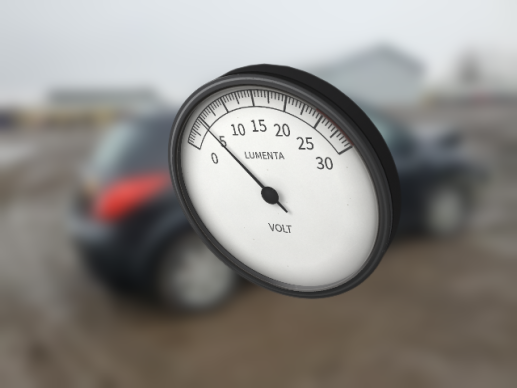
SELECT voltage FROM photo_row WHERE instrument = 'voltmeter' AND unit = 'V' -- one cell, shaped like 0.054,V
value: 5,V
